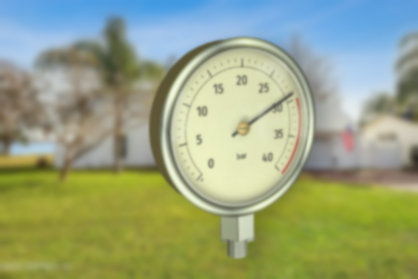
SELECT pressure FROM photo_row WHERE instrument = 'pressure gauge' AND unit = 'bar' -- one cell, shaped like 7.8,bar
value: 29,bar
